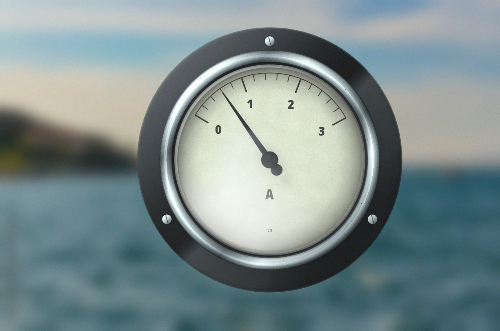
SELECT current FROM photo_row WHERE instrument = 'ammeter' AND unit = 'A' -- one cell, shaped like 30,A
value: 0.6,A
